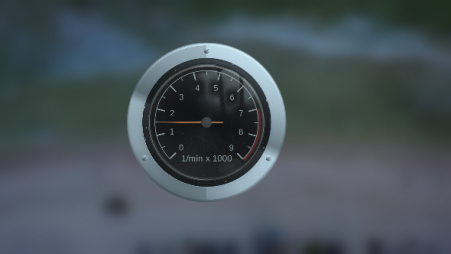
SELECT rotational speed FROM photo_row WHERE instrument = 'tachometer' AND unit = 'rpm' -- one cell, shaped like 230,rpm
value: 1500,rpm
